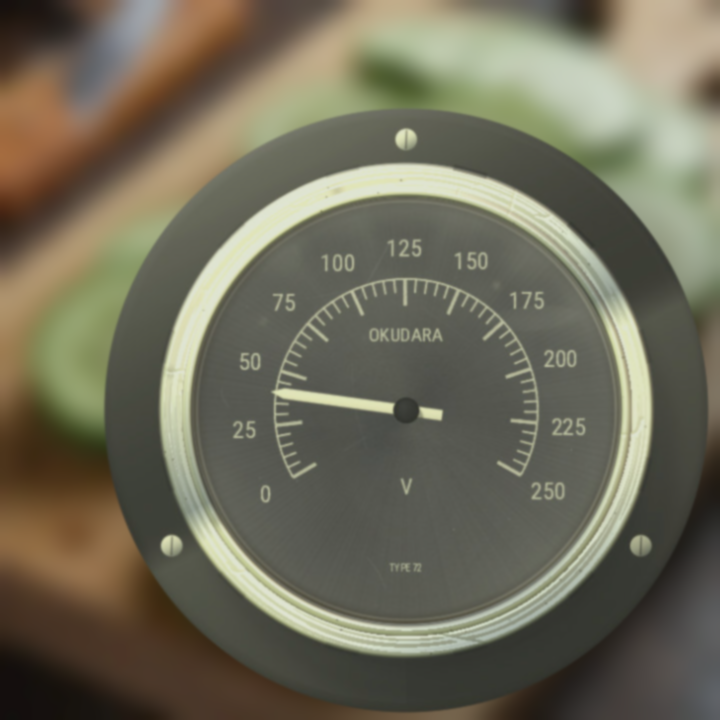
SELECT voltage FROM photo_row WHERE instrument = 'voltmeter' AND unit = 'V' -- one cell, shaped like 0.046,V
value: 40,V
